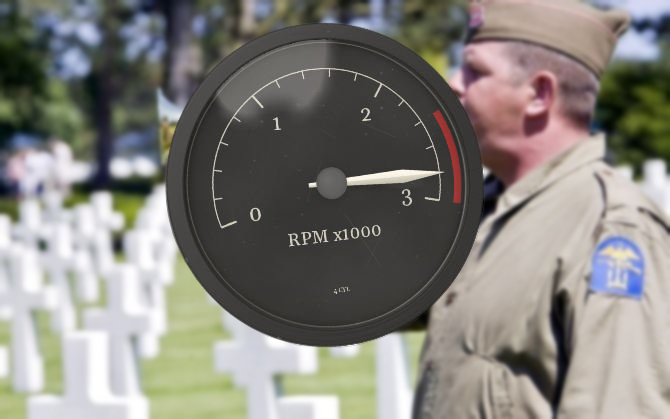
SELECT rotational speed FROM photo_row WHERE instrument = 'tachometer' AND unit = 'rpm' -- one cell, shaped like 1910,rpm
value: 2800,rpm
